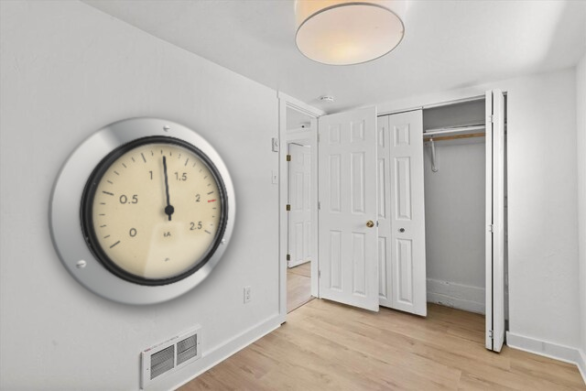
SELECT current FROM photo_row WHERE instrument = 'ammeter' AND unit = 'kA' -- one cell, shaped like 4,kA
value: 1.2,kA
